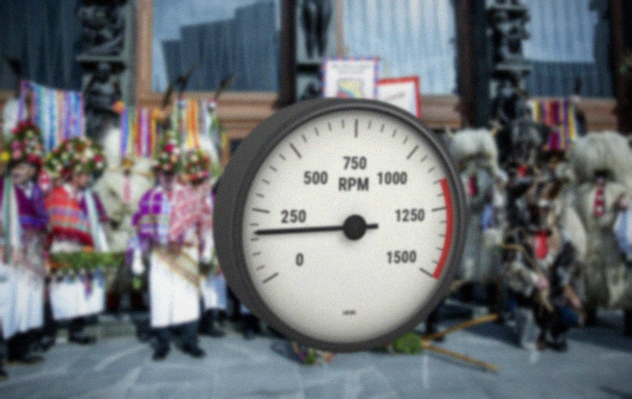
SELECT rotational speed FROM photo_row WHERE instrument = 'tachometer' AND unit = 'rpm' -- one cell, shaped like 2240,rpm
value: 175,rpm
